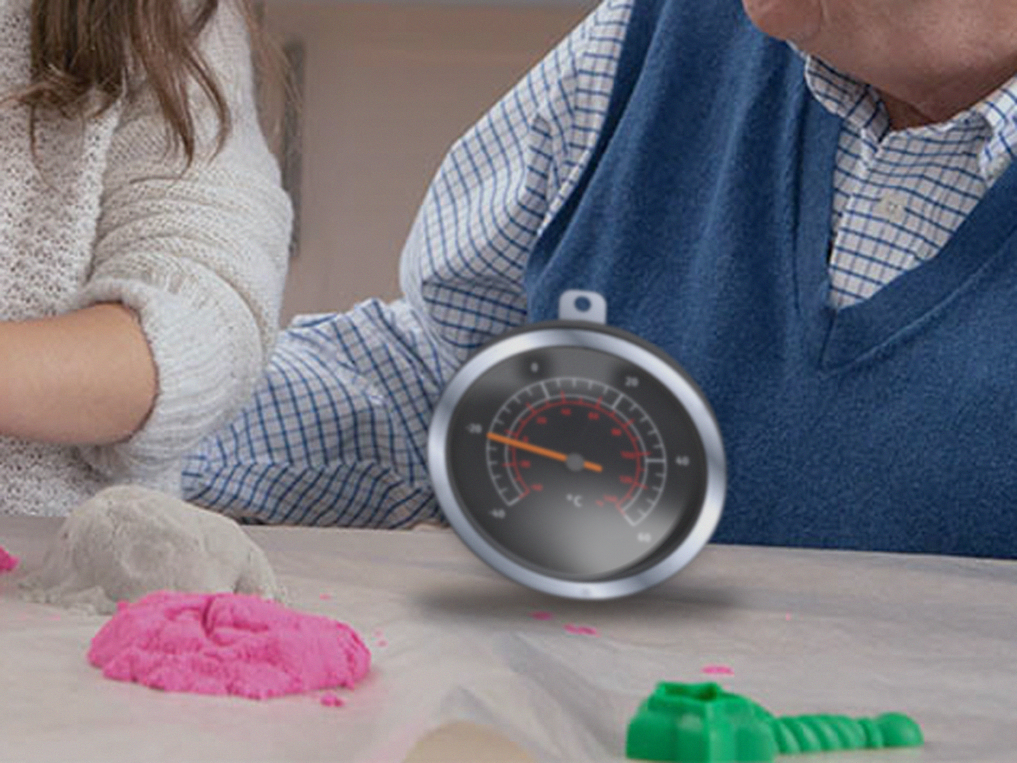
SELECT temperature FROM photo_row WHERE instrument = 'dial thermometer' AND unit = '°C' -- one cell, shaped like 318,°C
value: -20,°C
